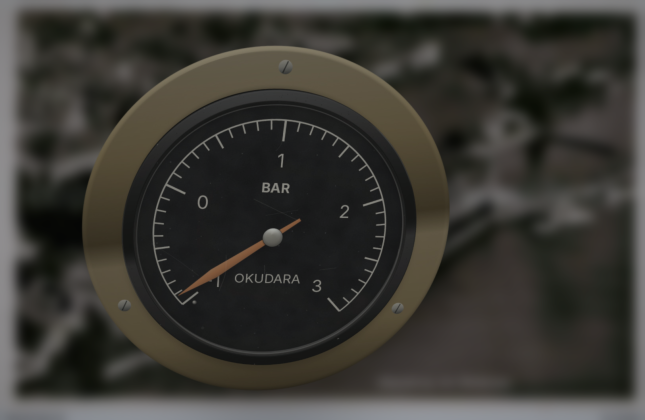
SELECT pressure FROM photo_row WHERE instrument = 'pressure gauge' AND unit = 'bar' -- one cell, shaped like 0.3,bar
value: -0.9,bar
